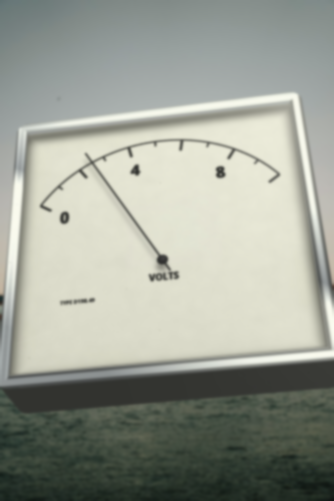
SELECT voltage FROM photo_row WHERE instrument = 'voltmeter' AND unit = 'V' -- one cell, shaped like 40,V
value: 2.5,V
